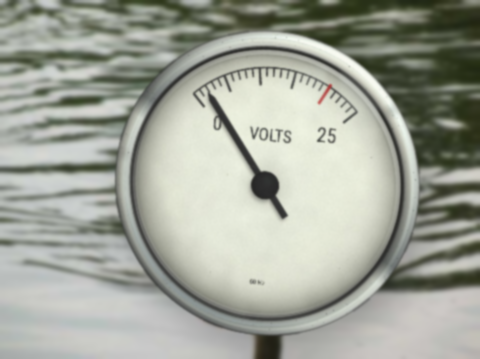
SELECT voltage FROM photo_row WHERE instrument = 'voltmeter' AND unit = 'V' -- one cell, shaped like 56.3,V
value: 2,V
